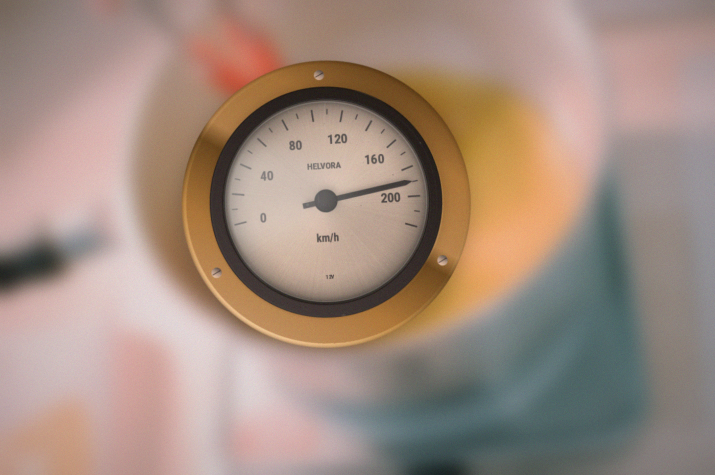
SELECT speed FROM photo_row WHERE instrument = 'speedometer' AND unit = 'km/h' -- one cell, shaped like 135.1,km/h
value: 190,km/h
